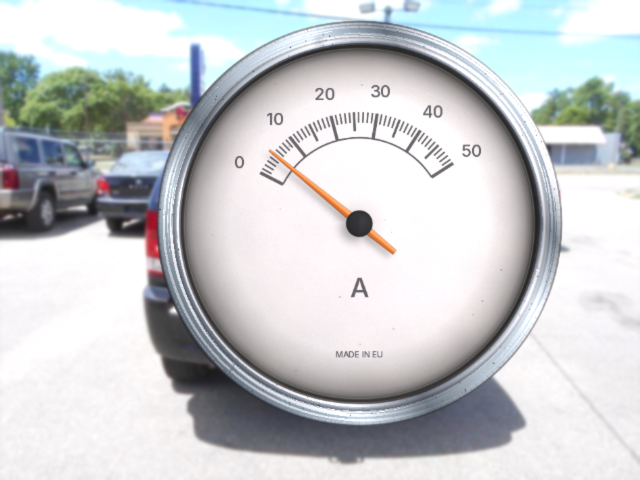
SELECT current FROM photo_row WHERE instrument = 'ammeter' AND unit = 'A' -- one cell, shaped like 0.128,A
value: 5,A
